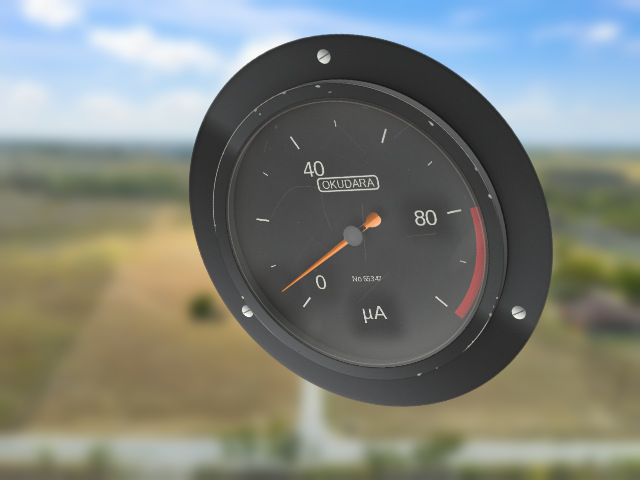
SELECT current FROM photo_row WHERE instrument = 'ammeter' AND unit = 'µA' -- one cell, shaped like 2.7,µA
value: 5,µA
